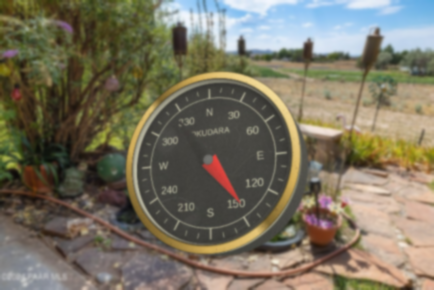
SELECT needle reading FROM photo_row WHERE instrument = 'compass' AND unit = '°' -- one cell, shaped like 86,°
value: 145,°
